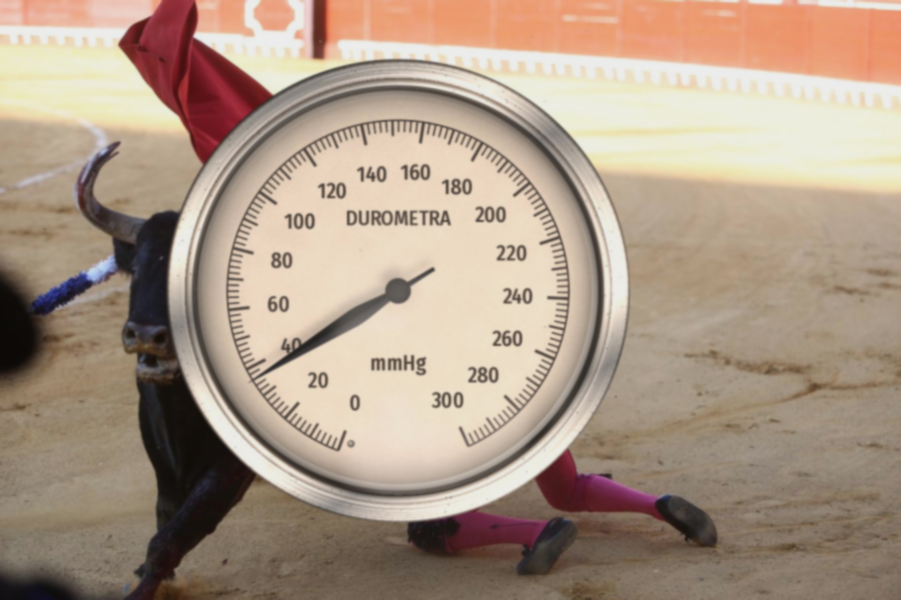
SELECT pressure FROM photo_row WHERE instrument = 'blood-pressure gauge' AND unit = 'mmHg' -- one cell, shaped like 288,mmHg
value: 36,mmHg
